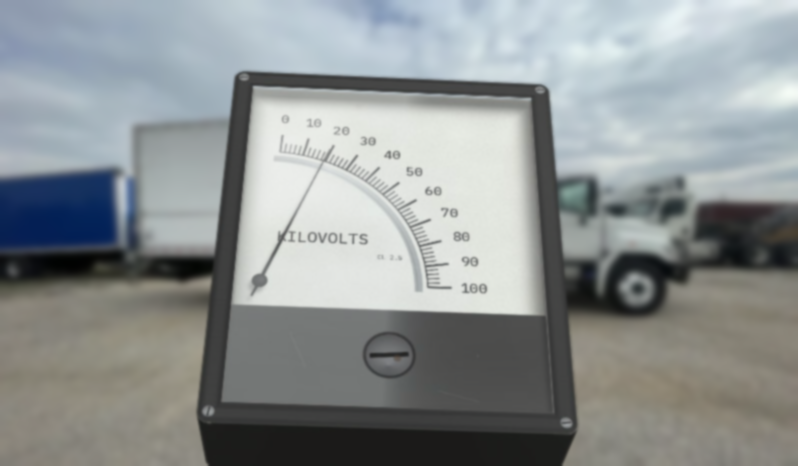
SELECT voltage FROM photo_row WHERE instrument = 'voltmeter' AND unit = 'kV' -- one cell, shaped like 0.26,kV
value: 20,kV
